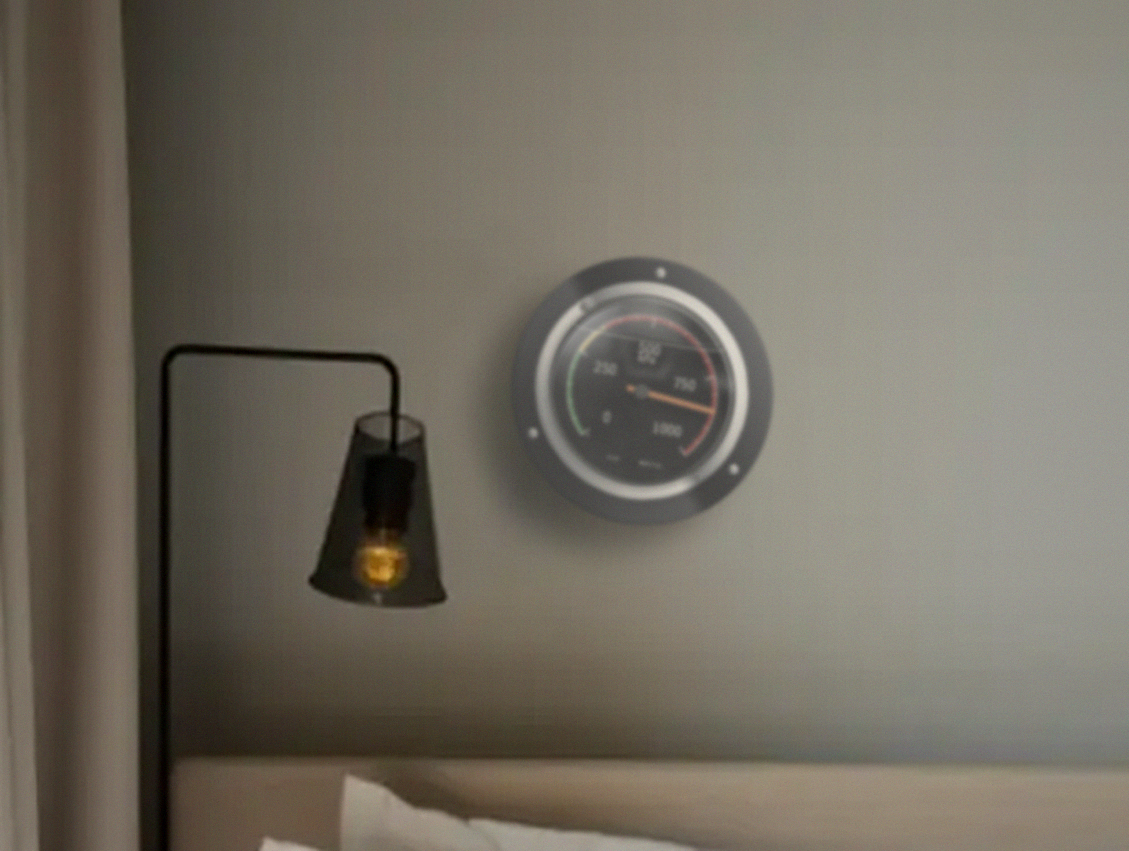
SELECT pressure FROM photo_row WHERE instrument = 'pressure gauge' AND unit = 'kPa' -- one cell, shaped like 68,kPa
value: 850,kPa
